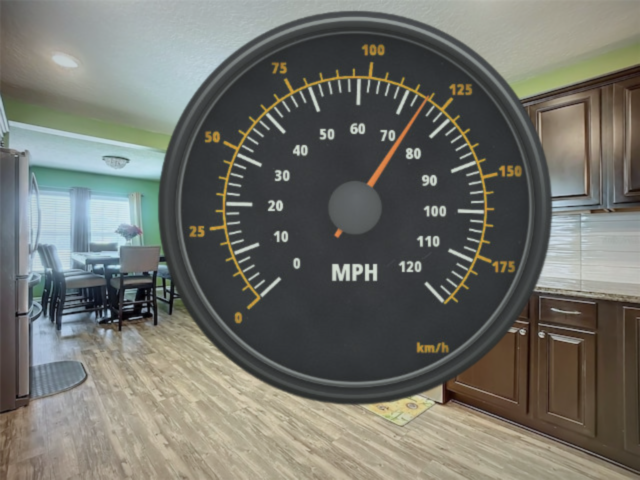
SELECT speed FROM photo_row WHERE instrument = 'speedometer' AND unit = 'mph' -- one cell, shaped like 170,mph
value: 74,mph
